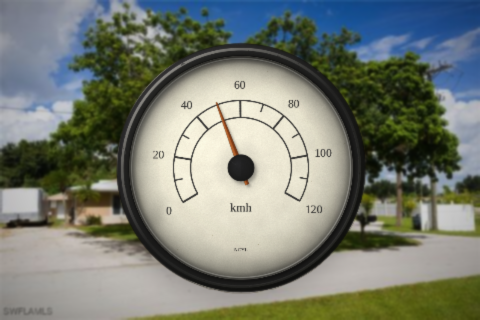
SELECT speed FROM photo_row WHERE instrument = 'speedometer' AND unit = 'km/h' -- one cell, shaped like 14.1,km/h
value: 50,km/h
